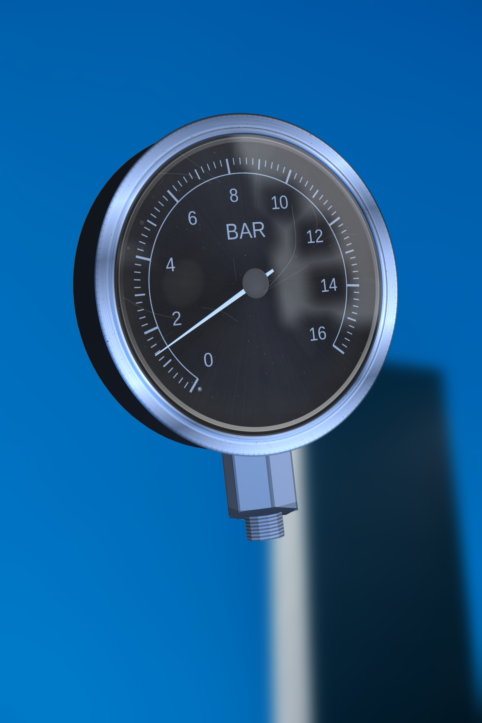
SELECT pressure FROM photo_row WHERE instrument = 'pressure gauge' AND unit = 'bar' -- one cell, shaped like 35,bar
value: 1.4,bar
